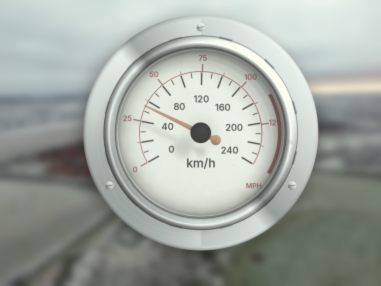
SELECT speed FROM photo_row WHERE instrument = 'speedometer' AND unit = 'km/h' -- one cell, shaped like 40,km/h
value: 55,km/h
